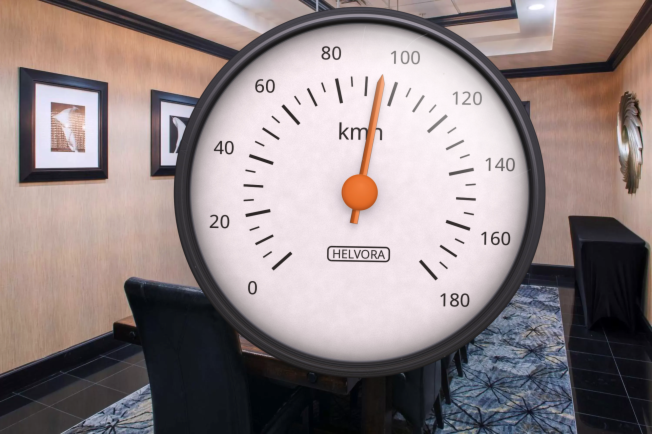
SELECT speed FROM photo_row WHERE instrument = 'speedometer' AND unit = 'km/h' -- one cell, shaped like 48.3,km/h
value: 95,km/h
